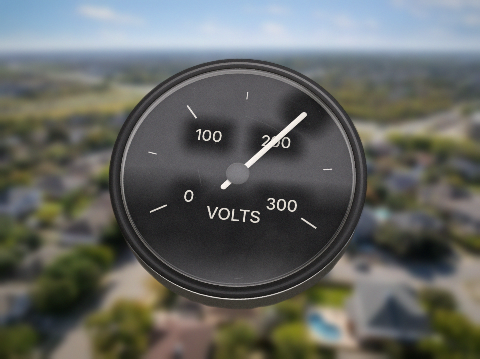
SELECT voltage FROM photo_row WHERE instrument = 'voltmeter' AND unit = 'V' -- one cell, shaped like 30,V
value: 200,V
